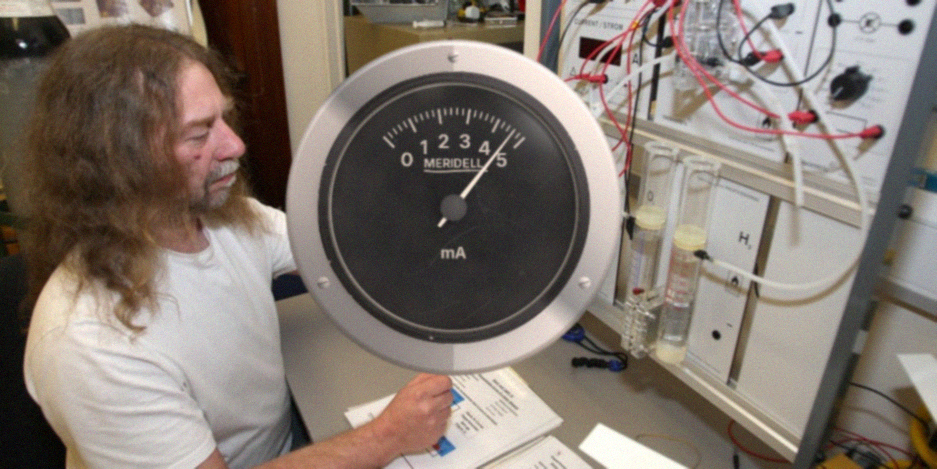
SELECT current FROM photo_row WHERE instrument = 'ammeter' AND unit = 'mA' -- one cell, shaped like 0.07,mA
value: 4.6,mA
